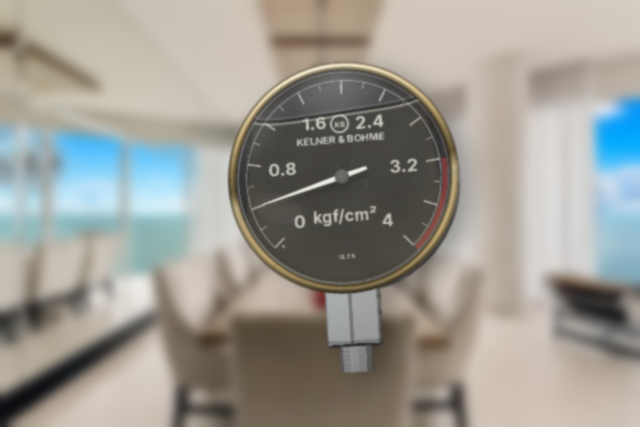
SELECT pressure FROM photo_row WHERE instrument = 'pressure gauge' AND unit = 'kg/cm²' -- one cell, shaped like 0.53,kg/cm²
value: 0.4,kg/cm²
